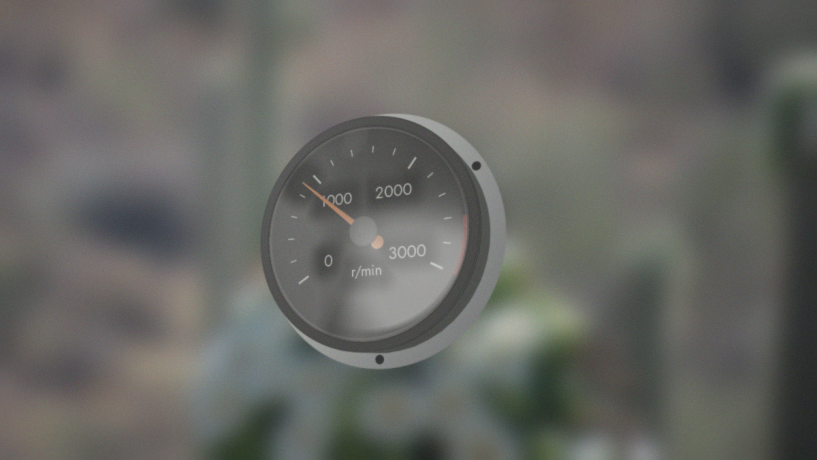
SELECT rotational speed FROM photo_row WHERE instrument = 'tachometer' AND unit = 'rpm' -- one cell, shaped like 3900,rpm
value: 900,rpm
